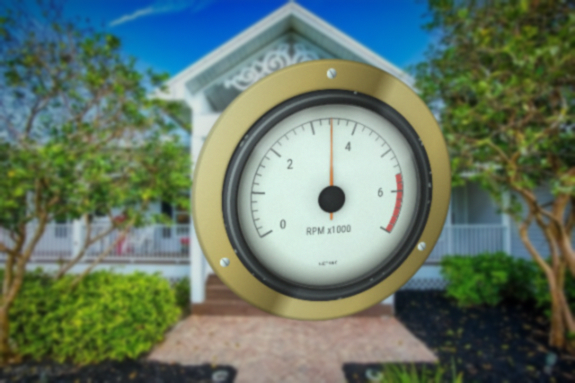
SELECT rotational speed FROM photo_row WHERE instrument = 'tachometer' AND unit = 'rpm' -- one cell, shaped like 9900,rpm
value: 3400,rpm
